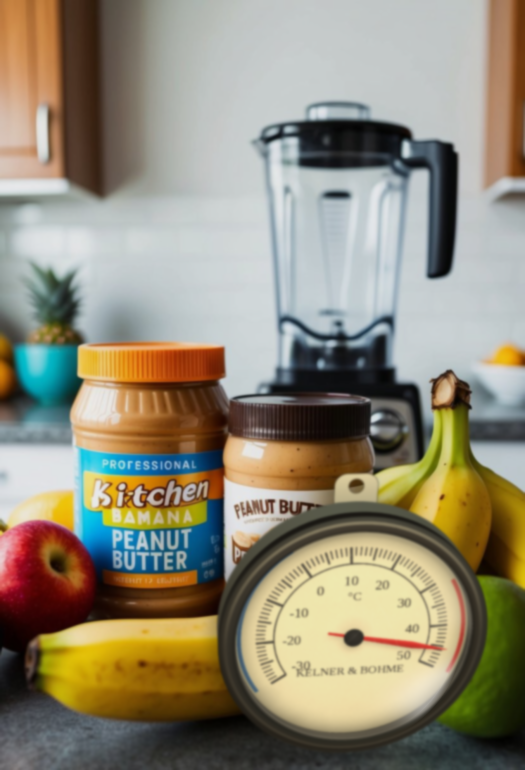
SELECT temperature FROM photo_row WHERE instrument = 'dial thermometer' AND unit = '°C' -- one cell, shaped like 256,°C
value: 45,°C
